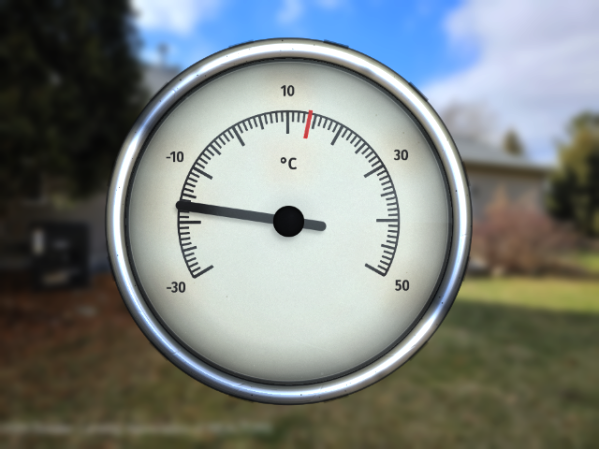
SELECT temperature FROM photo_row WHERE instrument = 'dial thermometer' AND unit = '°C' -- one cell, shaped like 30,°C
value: -17,°C
